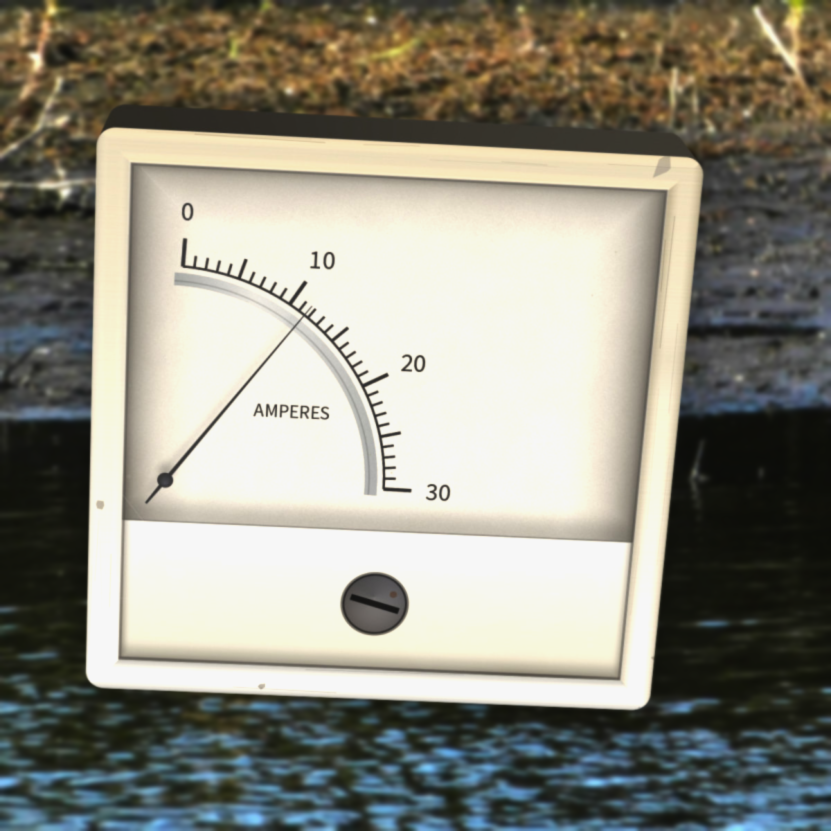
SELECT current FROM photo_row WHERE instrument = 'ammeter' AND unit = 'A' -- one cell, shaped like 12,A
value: 11.5,A
